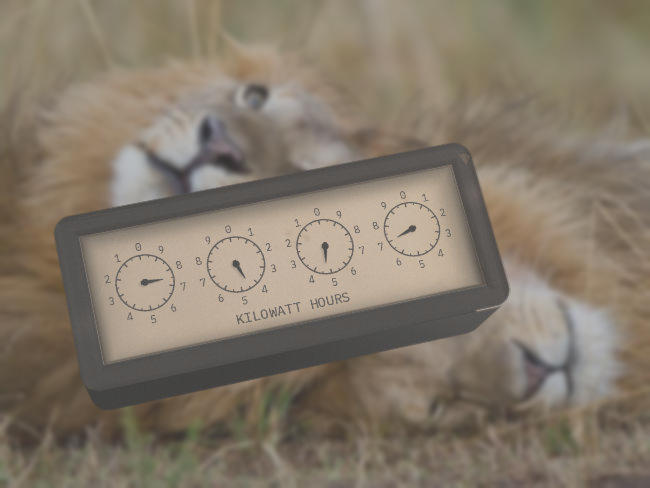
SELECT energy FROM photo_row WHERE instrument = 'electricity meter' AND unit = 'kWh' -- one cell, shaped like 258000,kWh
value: 7447,kWh
